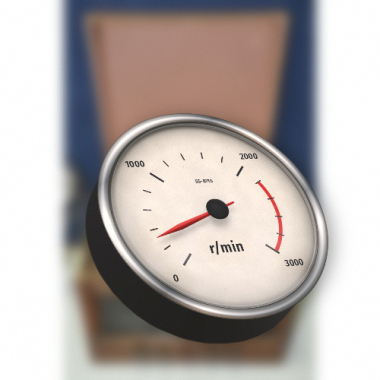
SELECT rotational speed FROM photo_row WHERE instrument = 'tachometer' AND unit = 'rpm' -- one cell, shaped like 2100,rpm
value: 300,rpm
